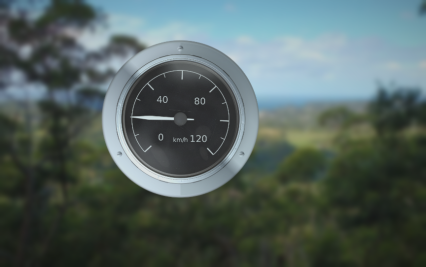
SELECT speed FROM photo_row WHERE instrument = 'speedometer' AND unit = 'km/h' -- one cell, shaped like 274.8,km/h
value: 20,km/h
